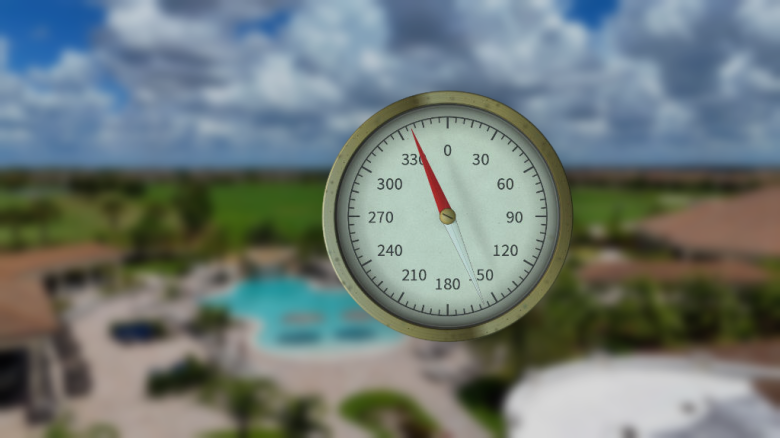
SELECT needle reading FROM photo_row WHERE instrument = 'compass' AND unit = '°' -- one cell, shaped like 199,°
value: 337.5,°
